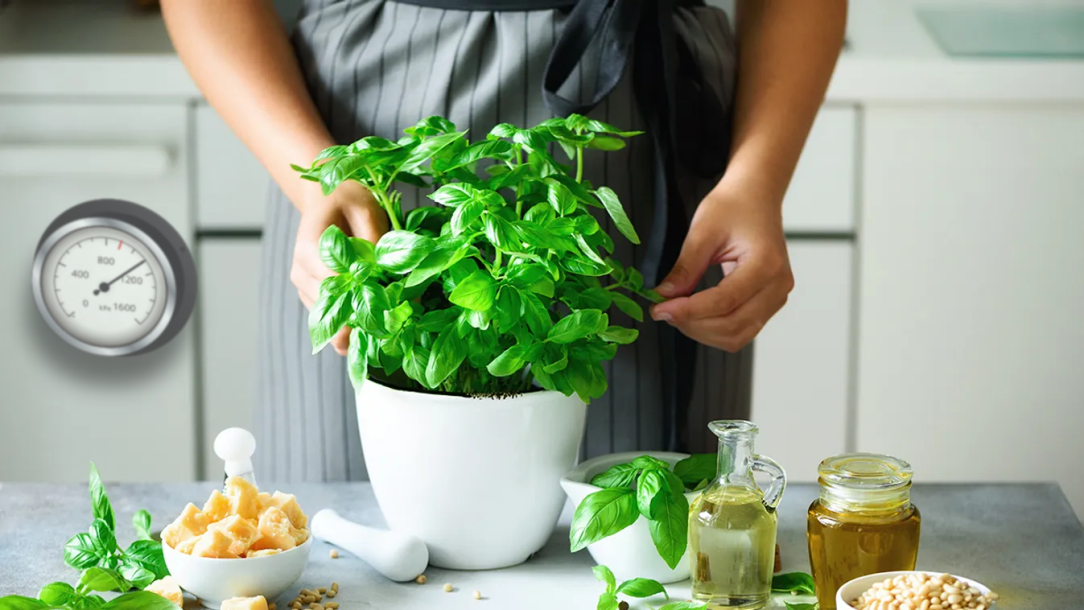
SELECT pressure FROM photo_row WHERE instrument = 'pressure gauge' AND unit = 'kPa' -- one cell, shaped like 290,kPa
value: 1100,kPa
